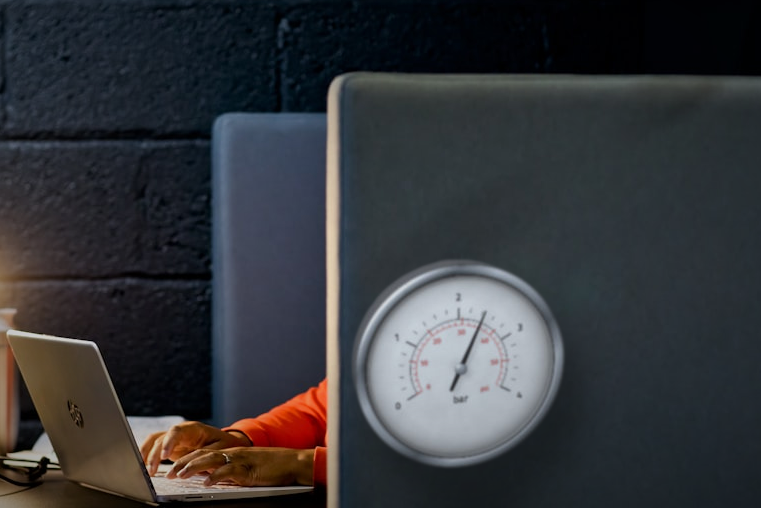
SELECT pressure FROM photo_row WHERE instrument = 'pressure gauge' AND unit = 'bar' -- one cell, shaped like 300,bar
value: 2.4,bar
